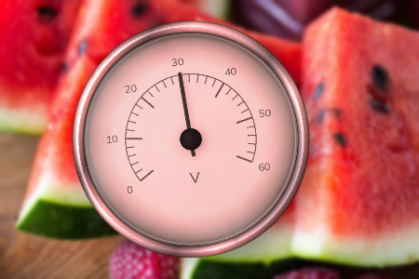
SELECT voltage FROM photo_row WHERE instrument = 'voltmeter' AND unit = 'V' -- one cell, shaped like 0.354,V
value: 30,V
